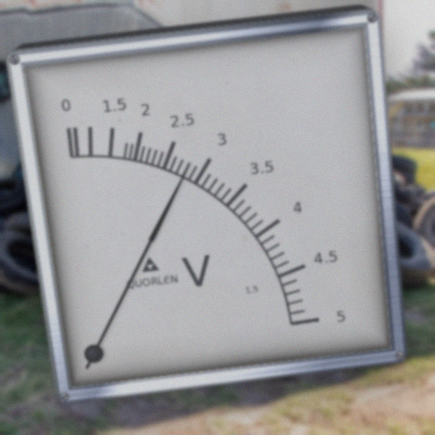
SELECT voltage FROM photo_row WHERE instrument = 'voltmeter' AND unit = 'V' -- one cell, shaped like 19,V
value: 2.8,V
